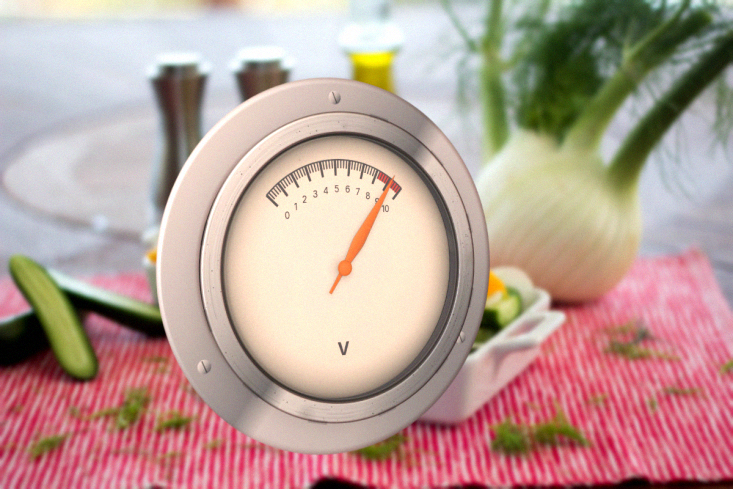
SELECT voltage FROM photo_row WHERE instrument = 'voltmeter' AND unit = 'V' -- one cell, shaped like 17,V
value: 9,V
